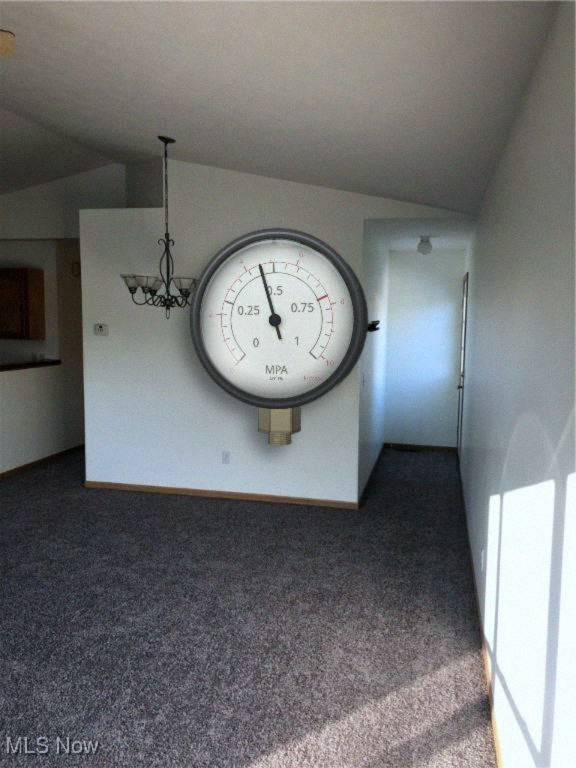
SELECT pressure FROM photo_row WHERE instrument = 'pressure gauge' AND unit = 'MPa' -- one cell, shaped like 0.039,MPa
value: 0.45,MPa
